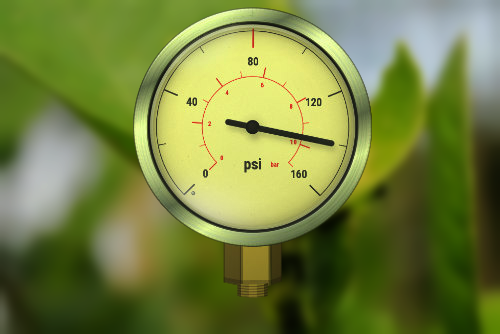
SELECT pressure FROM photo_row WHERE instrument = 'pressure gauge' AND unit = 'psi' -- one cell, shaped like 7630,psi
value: 140,psi
